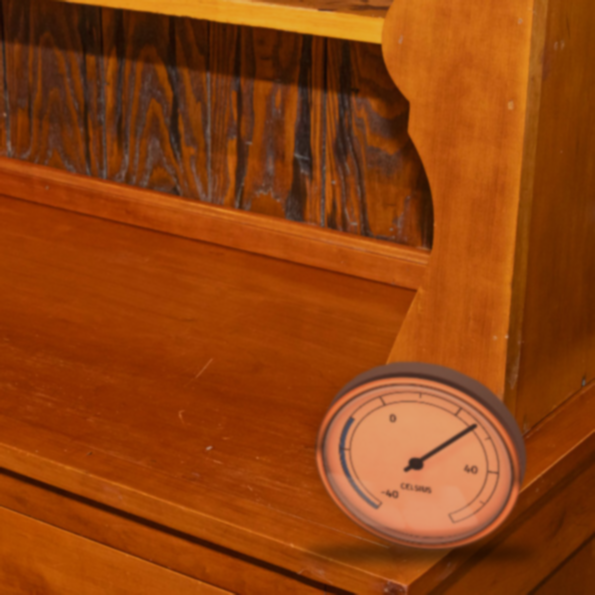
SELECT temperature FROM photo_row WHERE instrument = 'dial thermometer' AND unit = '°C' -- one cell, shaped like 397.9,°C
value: 25,°C
